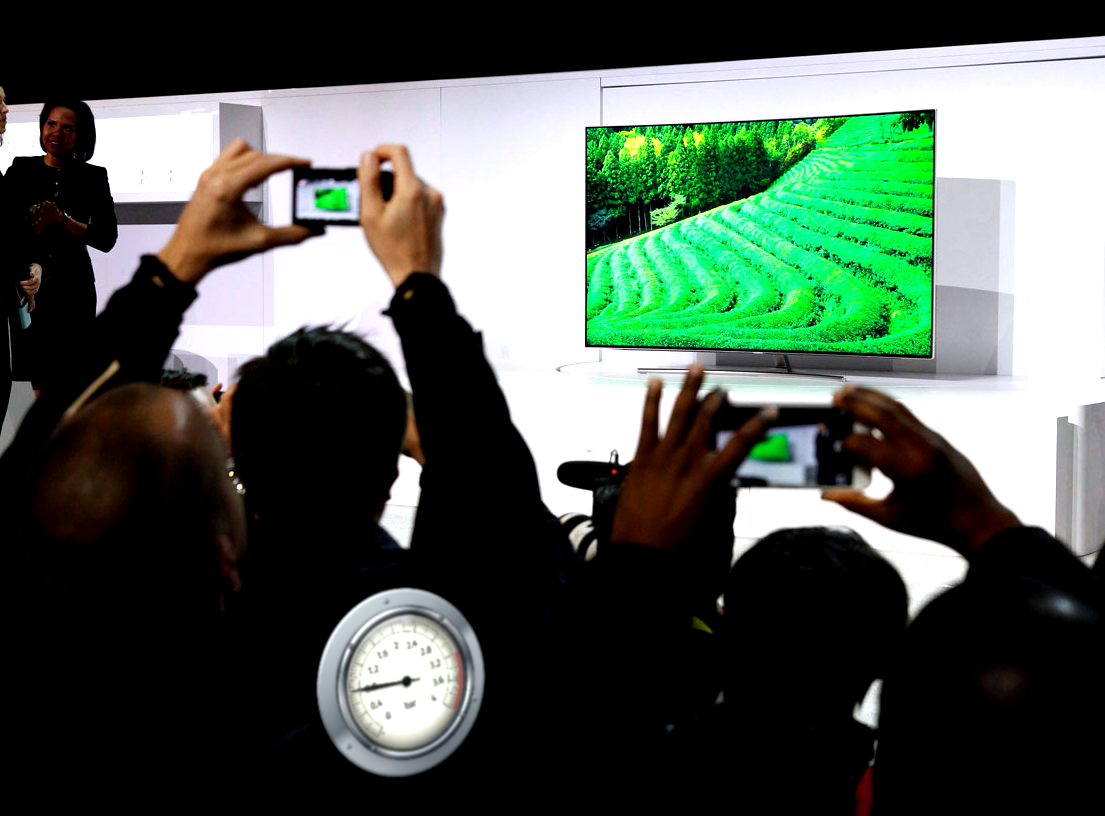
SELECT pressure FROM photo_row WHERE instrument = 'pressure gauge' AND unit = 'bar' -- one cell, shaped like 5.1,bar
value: 0.8,bar
